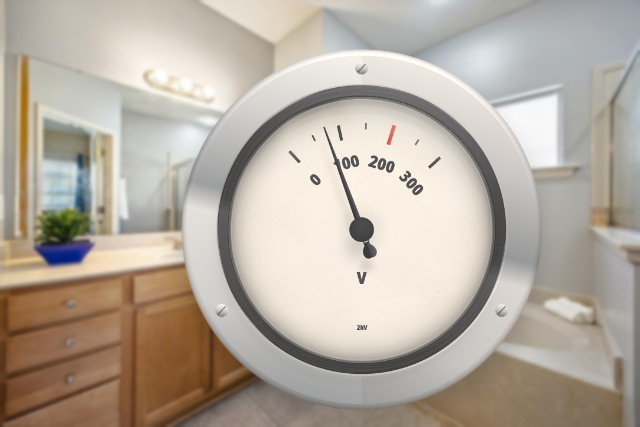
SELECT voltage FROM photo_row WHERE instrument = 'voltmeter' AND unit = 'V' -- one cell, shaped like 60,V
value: 75,V
